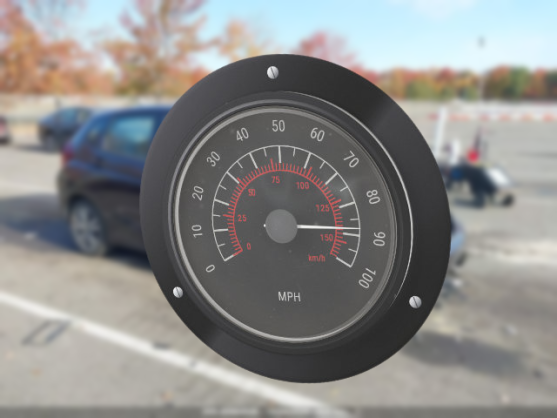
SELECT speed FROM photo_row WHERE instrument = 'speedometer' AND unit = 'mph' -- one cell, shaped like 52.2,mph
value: 87.5,mph
